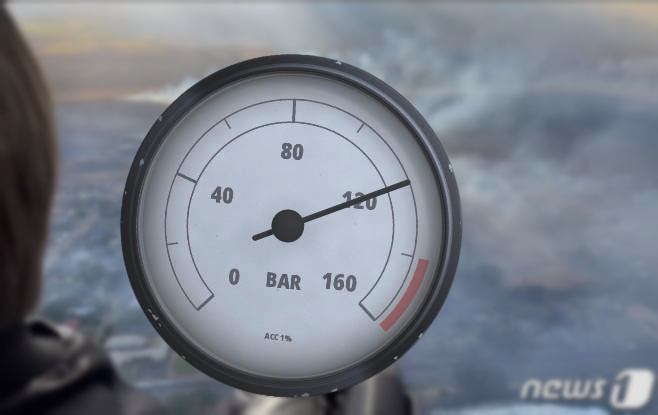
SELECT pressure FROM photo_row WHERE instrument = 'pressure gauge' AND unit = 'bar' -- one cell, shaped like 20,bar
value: 120,bar
